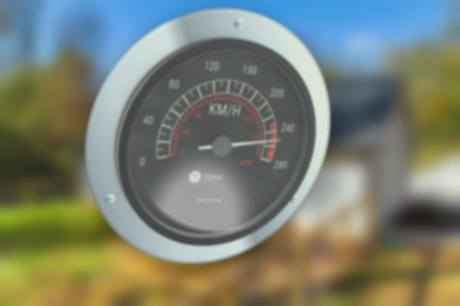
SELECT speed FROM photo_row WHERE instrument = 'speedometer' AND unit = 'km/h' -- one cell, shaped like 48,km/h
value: 250,km/h
